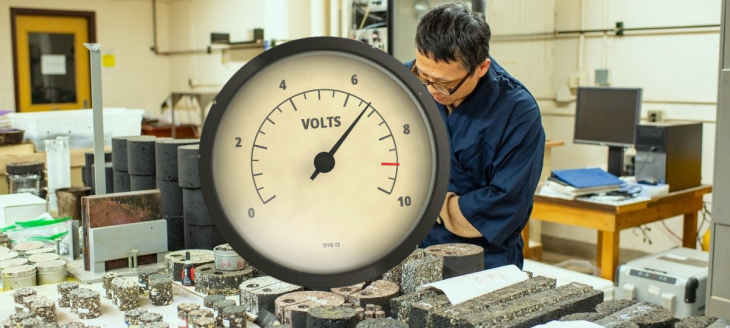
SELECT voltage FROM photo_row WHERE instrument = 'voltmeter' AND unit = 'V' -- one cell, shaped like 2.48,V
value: 6.75,V
